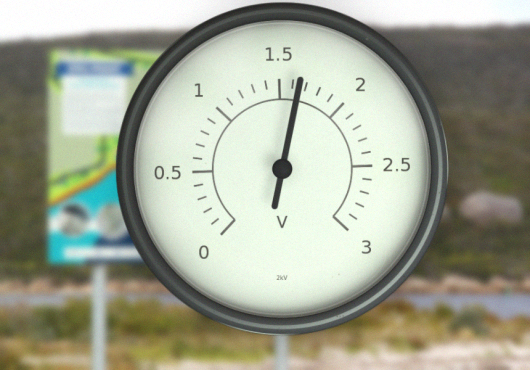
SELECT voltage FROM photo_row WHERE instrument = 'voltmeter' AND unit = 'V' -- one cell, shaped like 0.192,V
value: 1.65,V
